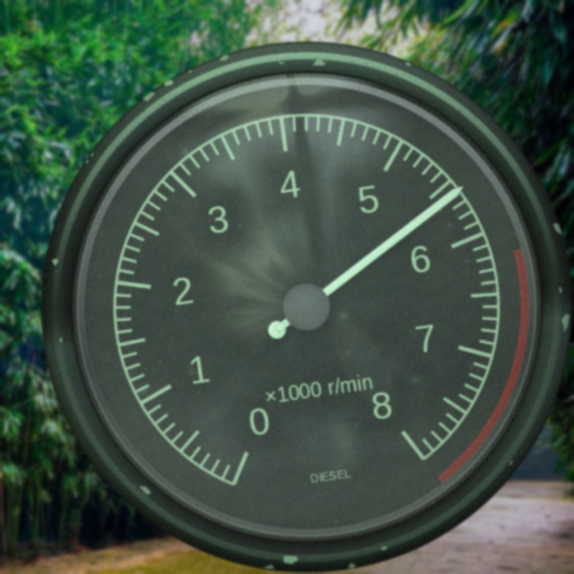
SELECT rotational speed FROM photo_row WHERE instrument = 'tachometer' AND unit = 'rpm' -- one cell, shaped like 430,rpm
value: 5600,rpm
